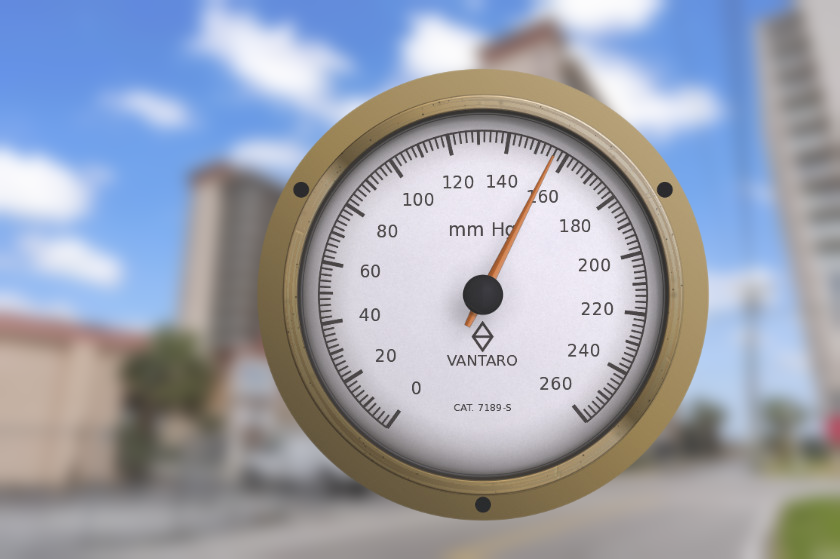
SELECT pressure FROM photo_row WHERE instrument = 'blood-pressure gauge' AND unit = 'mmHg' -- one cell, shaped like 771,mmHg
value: 156,mmHg
